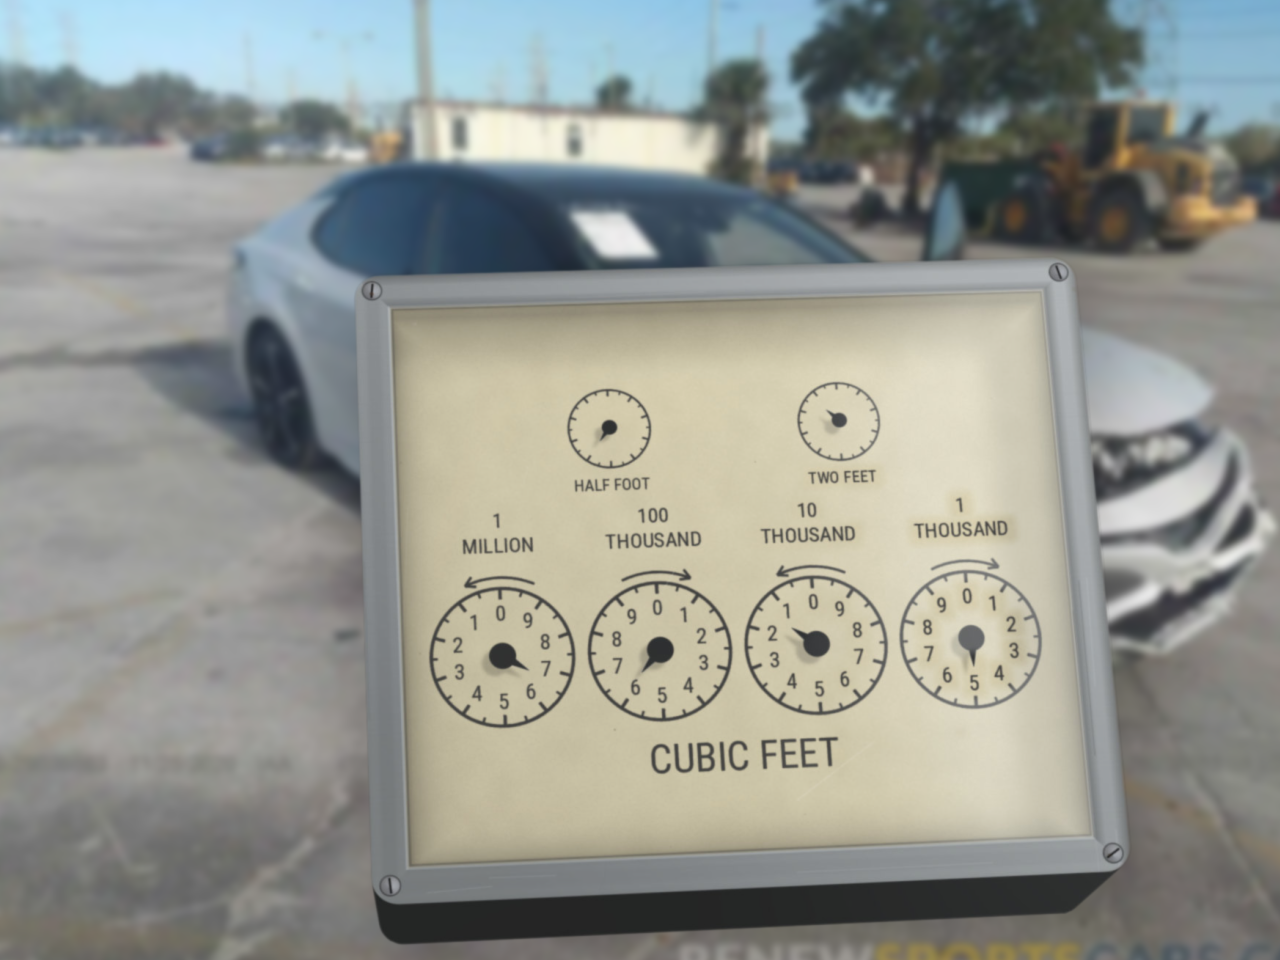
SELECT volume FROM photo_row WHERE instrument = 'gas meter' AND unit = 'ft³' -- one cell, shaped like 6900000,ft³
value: 661500,ft³
